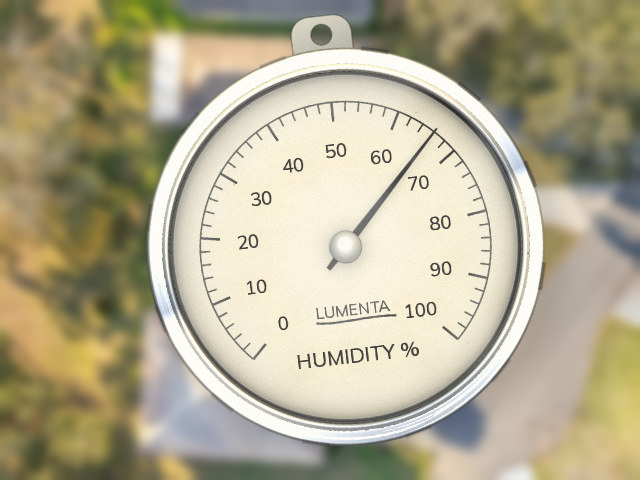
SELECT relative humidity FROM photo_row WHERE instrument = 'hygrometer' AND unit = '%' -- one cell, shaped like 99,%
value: 66,%
